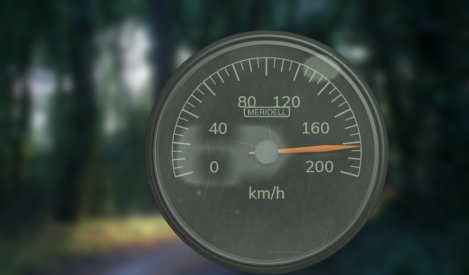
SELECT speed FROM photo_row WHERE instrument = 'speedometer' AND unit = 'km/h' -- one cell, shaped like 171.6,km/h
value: 182.5,km/h
